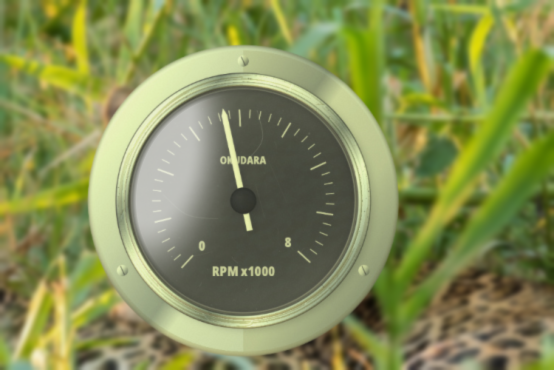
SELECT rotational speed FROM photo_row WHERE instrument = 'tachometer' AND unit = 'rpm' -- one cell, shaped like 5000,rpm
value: 3700,rpm
